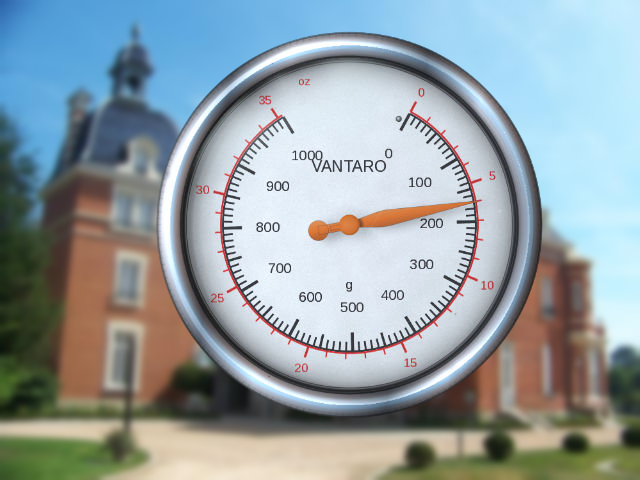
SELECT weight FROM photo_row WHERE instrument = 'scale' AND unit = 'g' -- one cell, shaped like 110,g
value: 170,g
